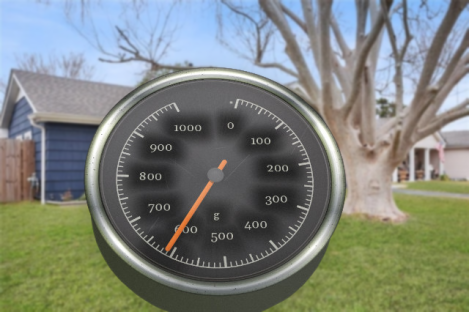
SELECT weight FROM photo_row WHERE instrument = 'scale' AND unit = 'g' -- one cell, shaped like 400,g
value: 610,g
